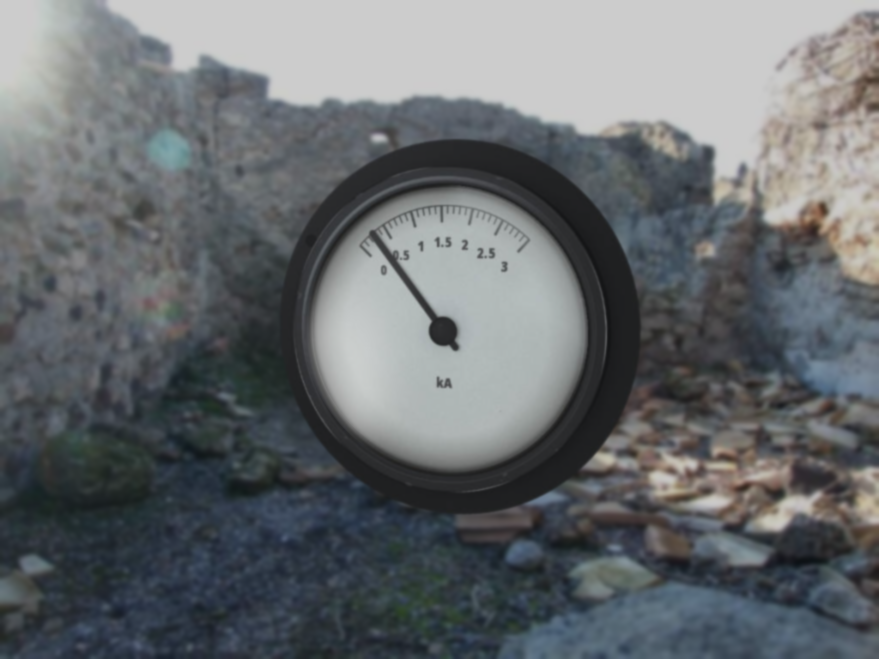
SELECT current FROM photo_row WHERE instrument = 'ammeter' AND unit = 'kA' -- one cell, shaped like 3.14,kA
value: 0.3,kA
